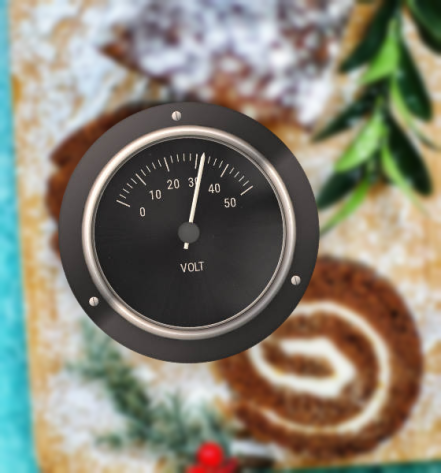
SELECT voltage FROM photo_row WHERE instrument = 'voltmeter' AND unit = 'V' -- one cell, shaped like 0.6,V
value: 32,V
